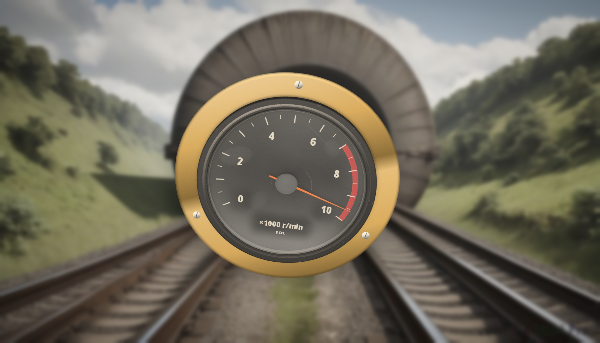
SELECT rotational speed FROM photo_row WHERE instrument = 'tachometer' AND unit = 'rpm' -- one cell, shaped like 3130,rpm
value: 9500,rpm
